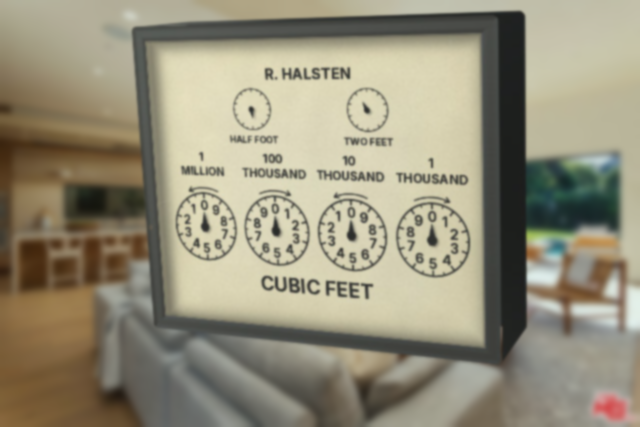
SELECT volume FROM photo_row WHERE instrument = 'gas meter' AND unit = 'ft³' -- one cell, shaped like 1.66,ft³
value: 0,ft³
